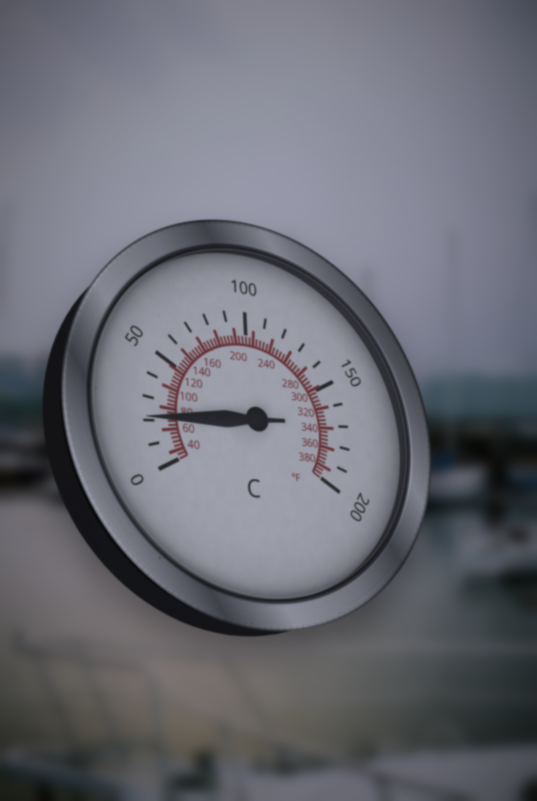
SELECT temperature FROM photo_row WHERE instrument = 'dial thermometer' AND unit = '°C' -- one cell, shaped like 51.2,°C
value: 20,°C
